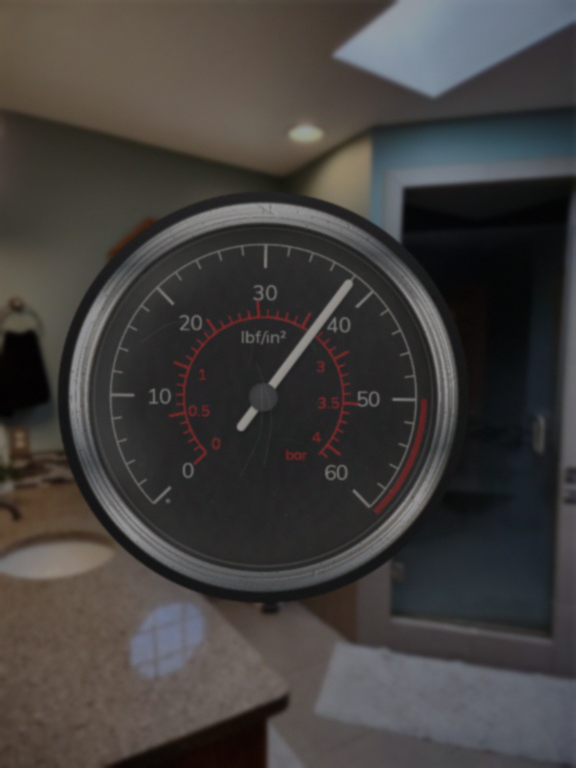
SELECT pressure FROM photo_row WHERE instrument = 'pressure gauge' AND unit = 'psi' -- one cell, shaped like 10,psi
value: 38,psi
